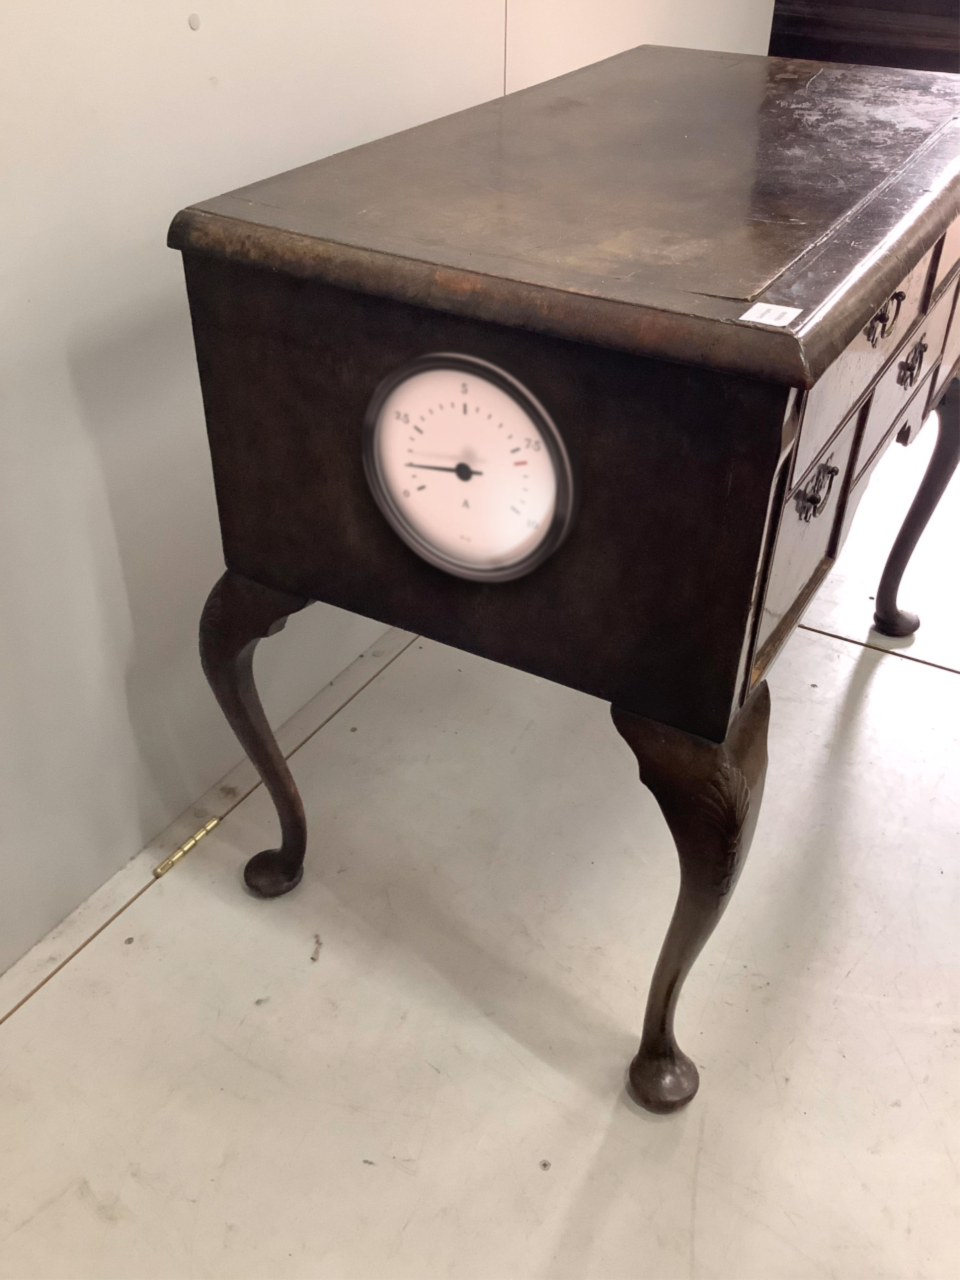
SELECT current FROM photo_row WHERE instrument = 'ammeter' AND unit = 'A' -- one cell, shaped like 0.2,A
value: 1,A
